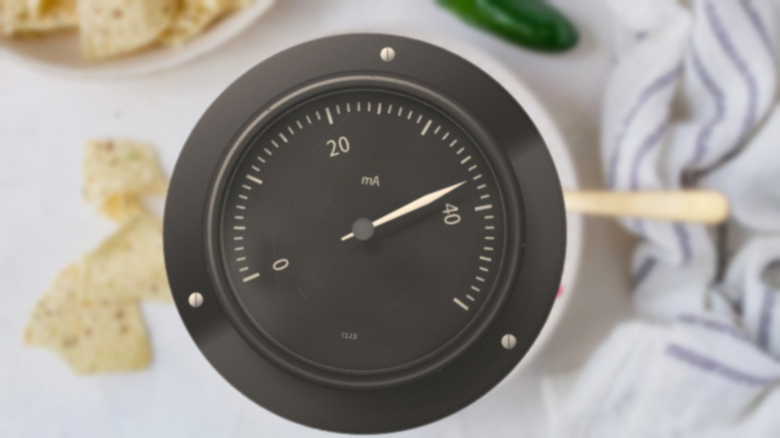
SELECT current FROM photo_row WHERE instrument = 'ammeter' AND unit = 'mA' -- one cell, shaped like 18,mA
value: 37,mA
